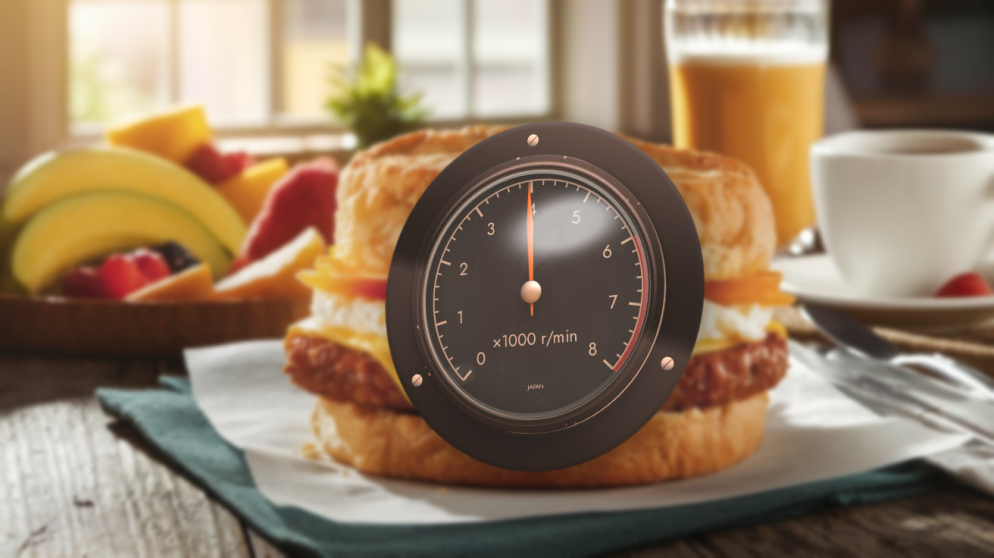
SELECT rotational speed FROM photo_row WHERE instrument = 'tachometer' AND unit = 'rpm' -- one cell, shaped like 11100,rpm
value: 4000,rpm
